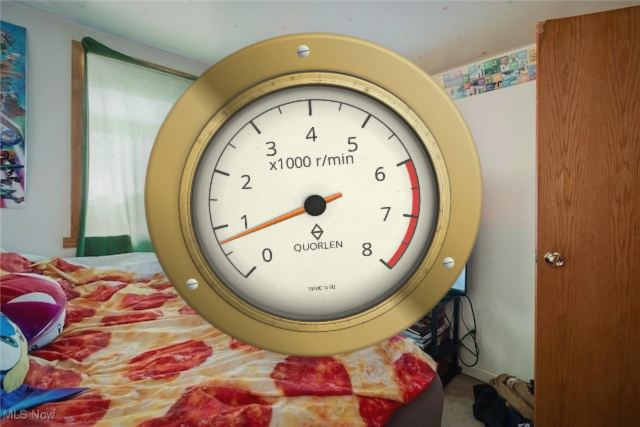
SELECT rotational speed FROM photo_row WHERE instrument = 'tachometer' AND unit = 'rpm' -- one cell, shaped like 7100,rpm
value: 750,rpm
